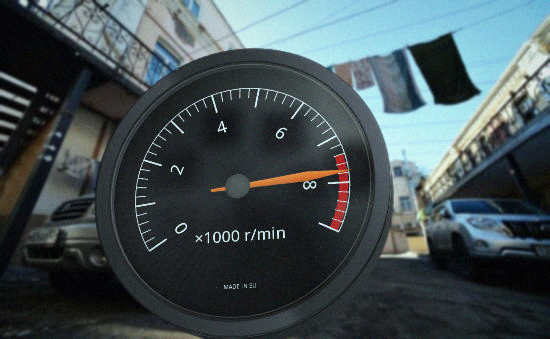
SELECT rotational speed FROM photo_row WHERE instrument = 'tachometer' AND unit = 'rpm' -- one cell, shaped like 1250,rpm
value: 7800,rpm
